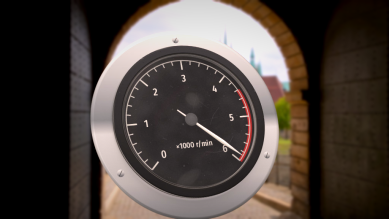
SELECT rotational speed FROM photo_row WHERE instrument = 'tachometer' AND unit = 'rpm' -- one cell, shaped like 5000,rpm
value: 5900,rpm
